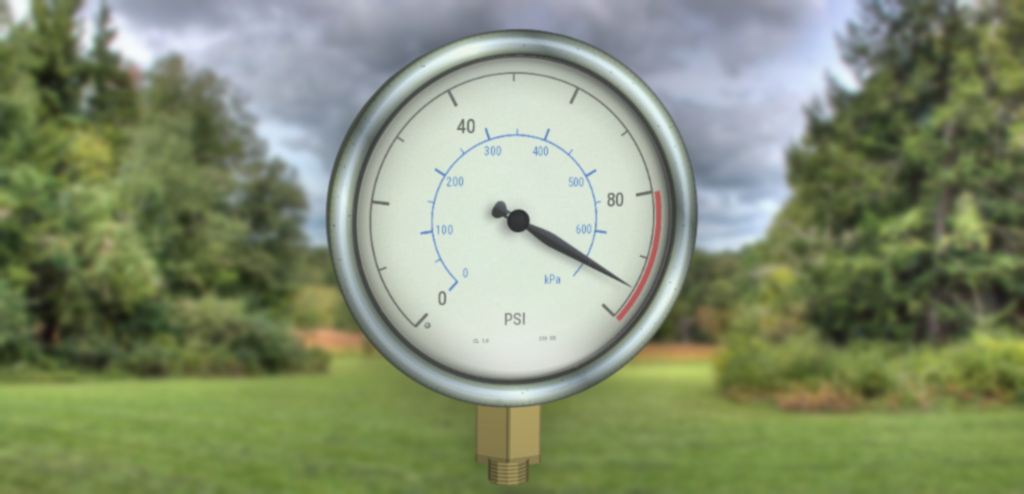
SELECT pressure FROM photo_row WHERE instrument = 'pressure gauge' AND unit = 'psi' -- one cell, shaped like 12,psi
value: 95,psi
